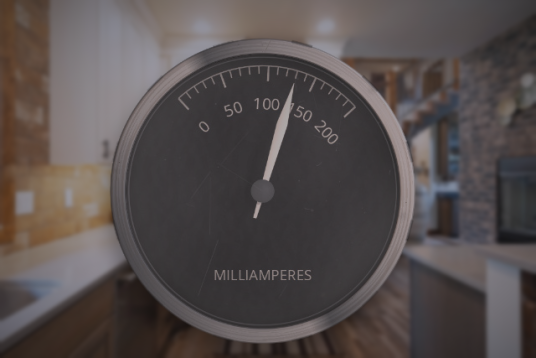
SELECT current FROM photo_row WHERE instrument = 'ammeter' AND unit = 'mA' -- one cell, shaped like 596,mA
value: 130,mA
